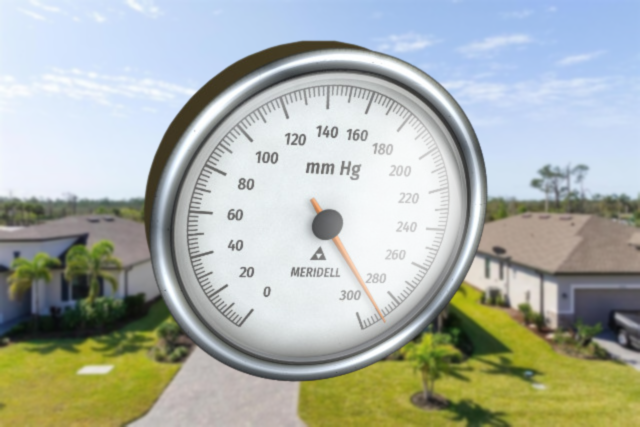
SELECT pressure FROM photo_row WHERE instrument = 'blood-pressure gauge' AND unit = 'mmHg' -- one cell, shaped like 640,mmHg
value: 290,mmHg
